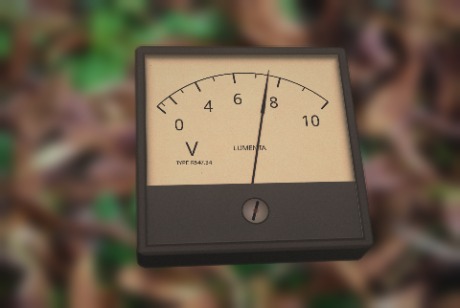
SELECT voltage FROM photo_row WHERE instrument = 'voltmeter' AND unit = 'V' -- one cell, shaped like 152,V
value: 7.5,V
